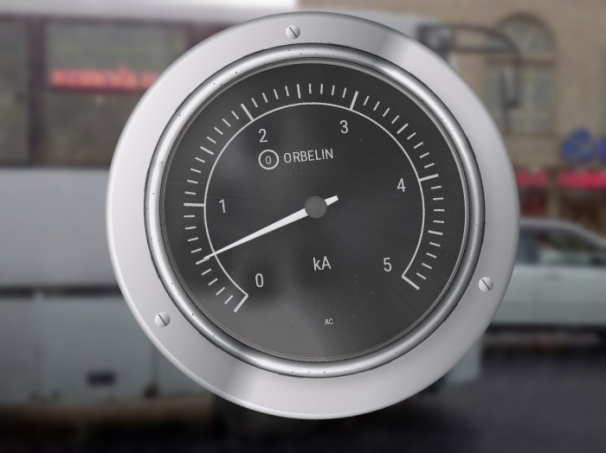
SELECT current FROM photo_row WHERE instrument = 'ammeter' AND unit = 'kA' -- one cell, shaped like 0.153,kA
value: 0.5,kA
